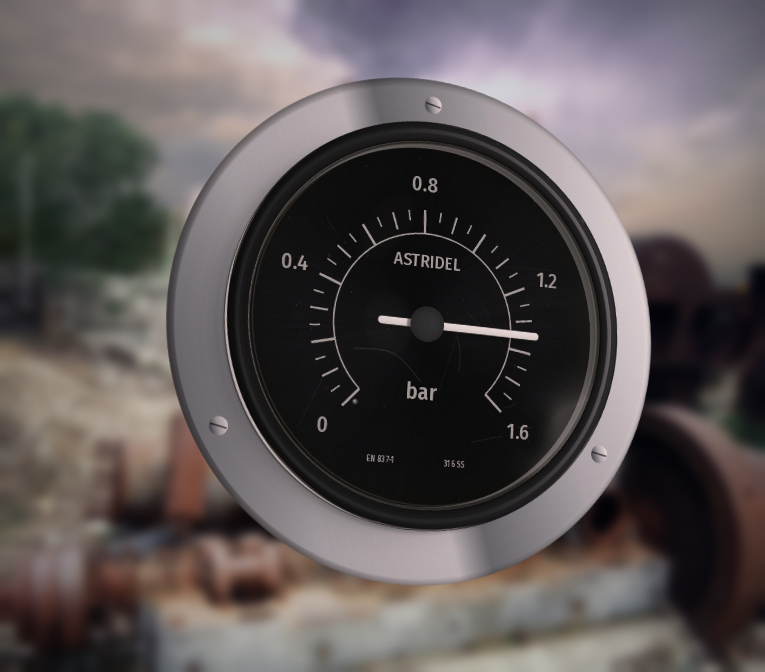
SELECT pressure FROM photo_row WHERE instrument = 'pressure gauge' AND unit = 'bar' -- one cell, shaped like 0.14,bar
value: 1.35,bar
